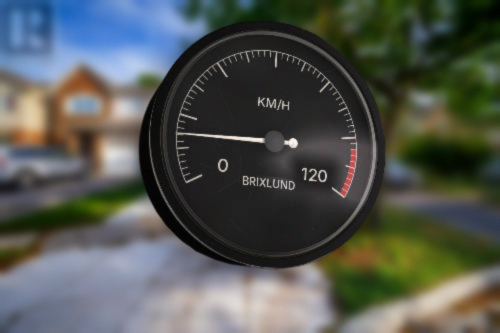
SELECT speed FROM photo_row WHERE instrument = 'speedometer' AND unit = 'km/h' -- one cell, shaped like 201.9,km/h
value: 14,km/h
